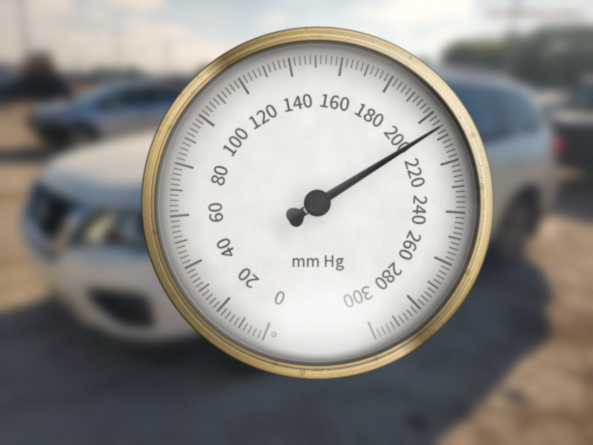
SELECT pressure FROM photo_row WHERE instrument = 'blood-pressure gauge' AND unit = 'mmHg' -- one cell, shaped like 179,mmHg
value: 206,mmHg
